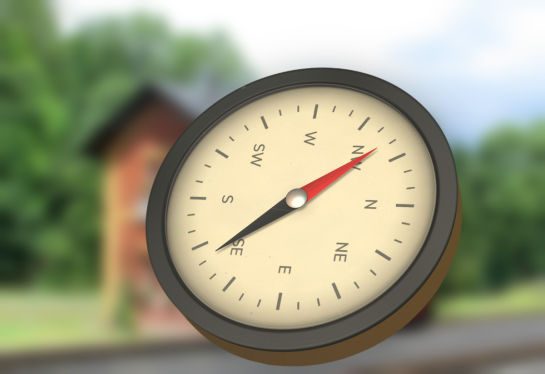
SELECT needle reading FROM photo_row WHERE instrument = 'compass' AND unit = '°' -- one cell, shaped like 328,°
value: 320,°
